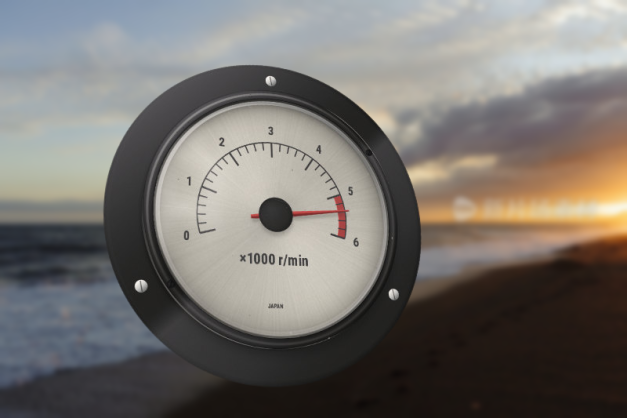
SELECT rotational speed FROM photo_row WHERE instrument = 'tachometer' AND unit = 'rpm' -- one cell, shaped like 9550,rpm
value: 5400,rpm
